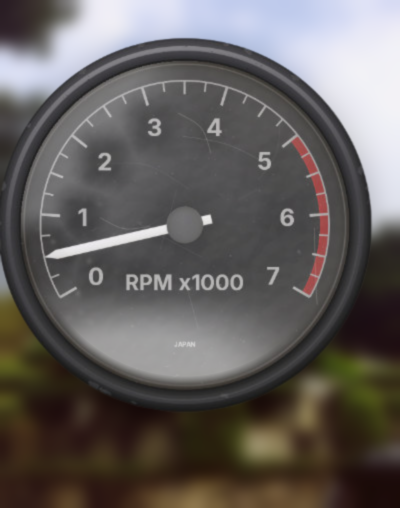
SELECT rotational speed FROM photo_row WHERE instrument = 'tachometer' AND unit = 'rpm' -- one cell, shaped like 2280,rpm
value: 500,rpm
